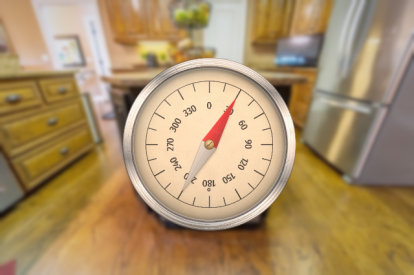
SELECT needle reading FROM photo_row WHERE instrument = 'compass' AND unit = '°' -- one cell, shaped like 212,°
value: 30,°
